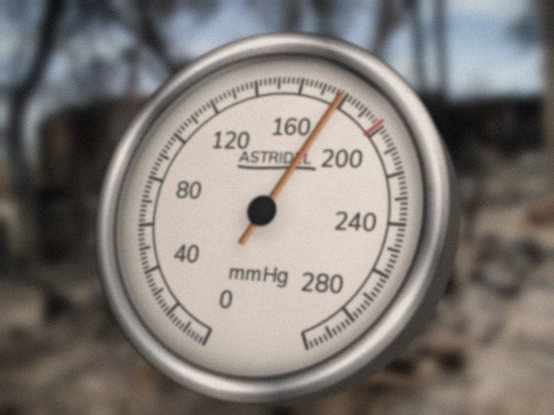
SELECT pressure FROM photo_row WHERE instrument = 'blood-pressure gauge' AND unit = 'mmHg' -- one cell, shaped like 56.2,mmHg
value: 180,mmHg
